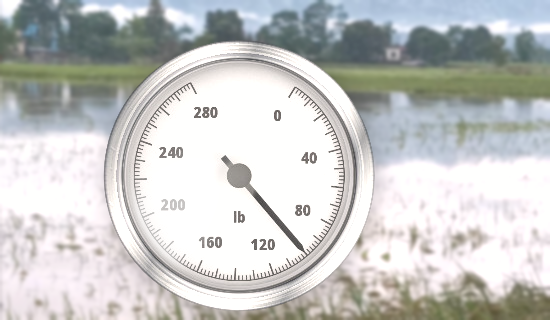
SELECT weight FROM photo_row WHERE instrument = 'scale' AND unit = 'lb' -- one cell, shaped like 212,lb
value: 100,lb
